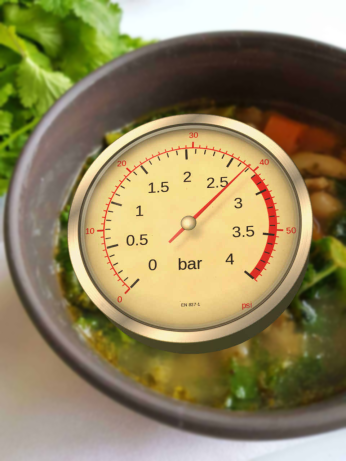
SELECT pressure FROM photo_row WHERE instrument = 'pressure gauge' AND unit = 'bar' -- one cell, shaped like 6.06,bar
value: 2.7,bar
